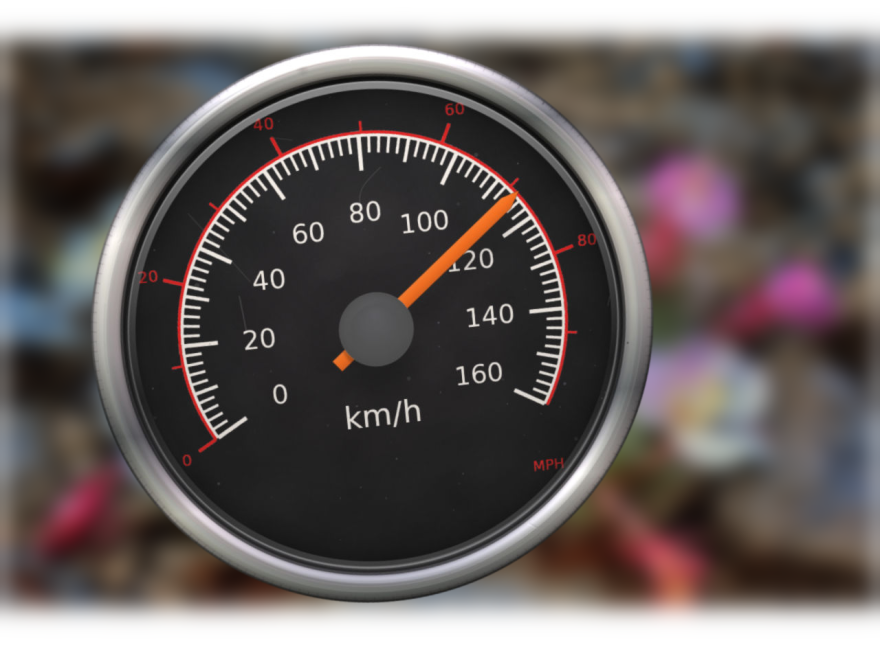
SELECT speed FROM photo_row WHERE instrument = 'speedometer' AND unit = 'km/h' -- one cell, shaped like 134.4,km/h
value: 114,km/h
